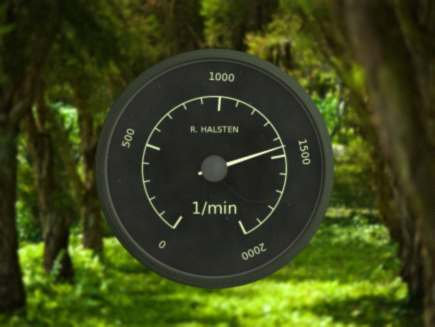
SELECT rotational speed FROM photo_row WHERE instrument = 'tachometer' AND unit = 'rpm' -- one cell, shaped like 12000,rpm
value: 1450,rpm
